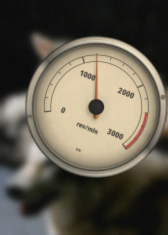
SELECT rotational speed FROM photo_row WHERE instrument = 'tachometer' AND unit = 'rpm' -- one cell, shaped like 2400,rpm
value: 1200,rpm
